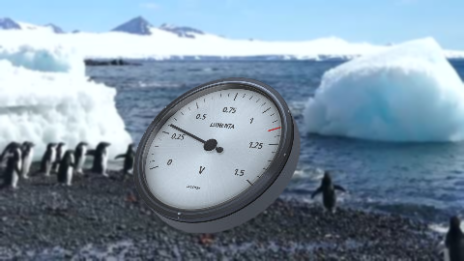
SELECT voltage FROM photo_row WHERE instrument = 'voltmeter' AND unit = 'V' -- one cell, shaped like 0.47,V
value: 0.3,V
